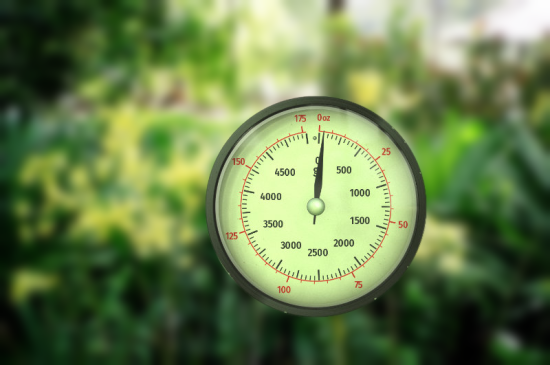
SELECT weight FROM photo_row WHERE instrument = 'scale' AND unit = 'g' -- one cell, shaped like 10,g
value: 50,g
